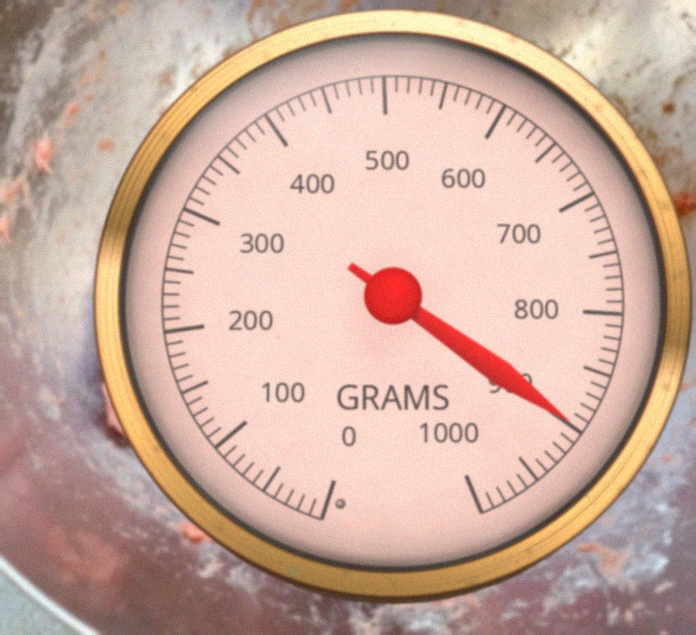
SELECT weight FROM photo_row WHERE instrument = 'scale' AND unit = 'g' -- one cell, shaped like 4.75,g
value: 900,g
